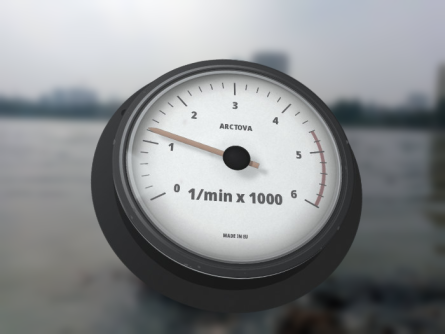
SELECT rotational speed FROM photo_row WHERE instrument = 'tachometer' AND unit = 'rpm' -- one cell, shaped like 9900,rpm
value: 1200,rpm
